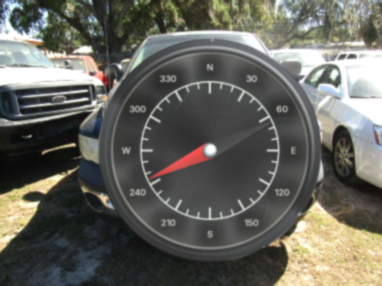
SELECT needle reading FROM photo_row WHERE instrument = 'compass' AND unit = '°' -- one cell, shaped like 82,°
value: 245,°
